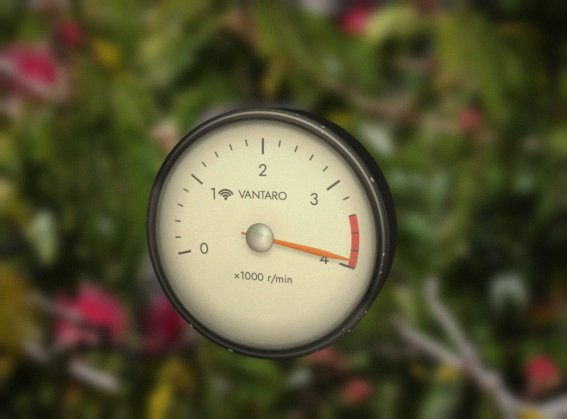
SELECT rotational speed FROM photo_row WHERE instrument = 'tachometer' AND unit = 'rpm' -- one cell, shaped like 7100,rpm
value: 3900,rpm
